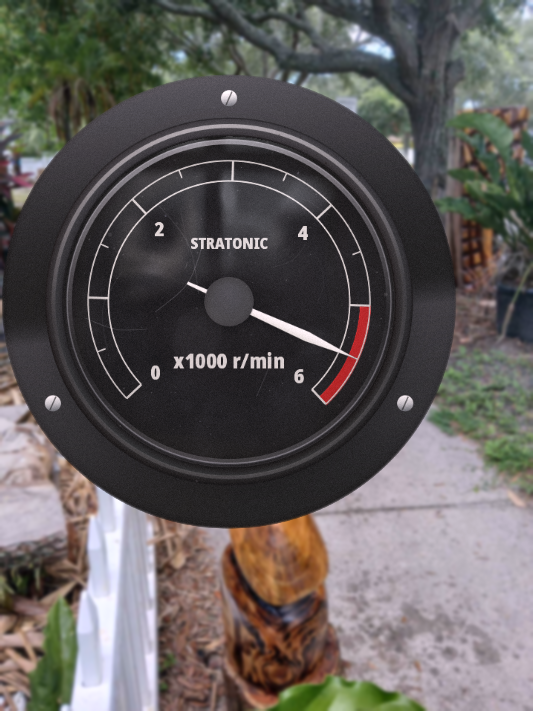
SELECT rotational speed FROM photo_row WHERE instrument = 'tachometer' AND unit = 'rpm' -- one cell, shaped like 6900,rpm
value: 5500,rpm
